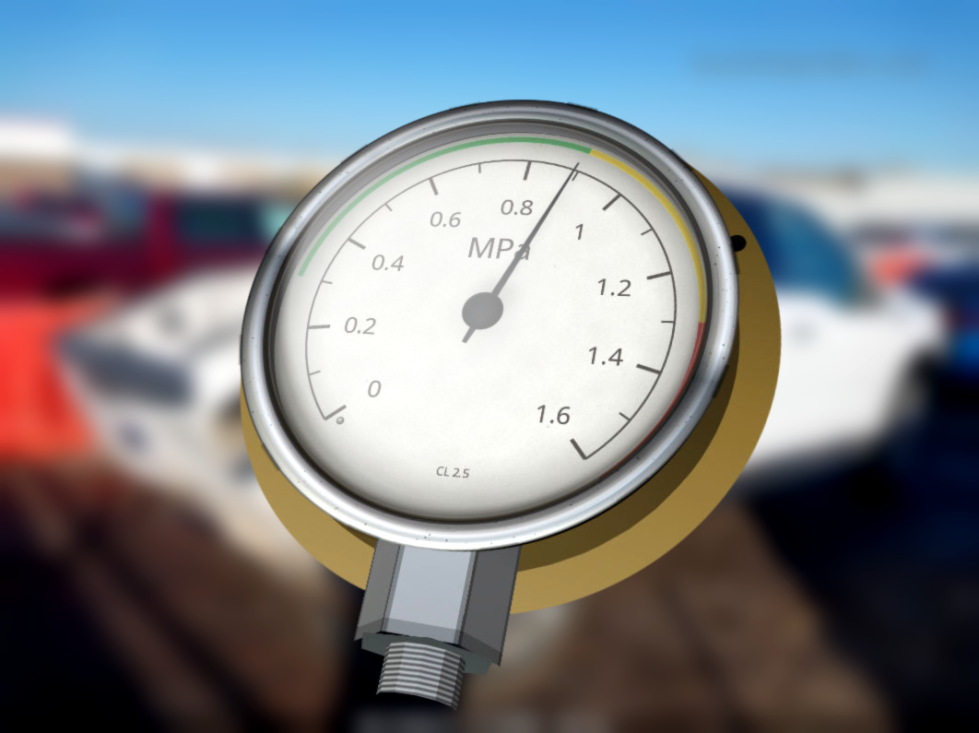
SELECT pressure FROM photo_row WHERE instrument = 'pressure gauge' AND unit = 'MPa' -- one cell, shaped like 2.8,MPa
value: 0.9,MPa
